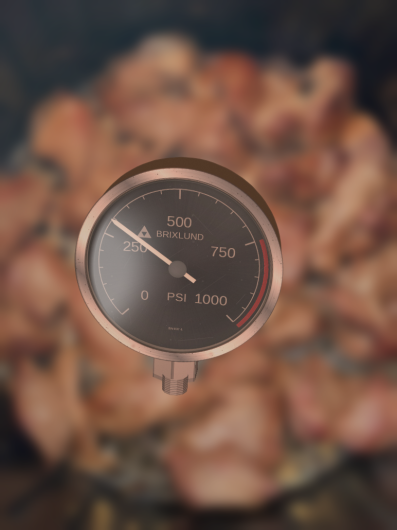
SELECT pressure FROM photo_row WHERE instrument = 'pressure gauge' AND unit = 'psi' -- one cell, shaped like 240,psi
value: 300,psi
